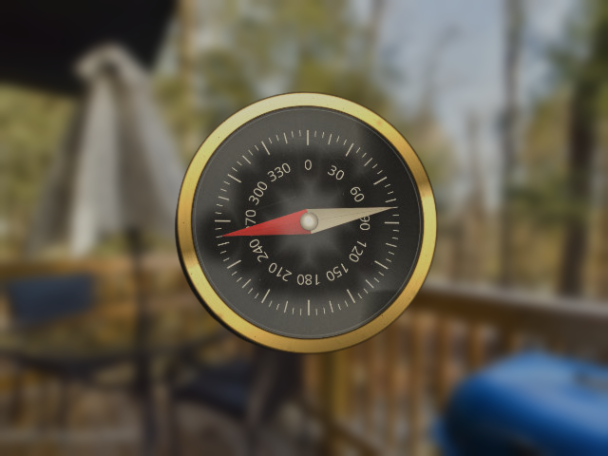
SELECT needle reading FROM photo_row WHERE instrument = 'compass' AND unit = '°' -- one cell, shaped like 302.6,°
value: 260,°
